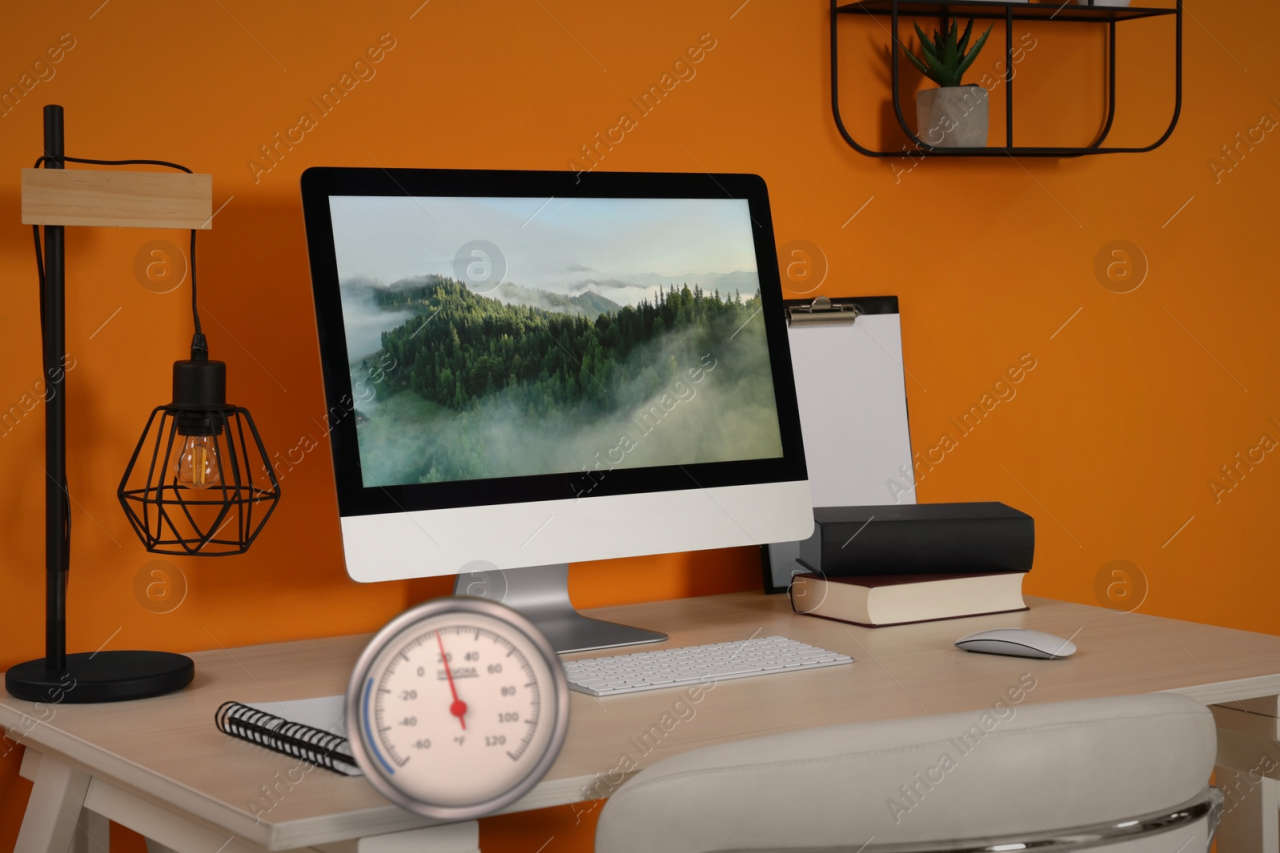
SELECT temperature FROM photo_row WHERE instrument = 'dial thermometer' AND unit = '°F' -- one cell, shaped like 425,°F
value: 20,°F
